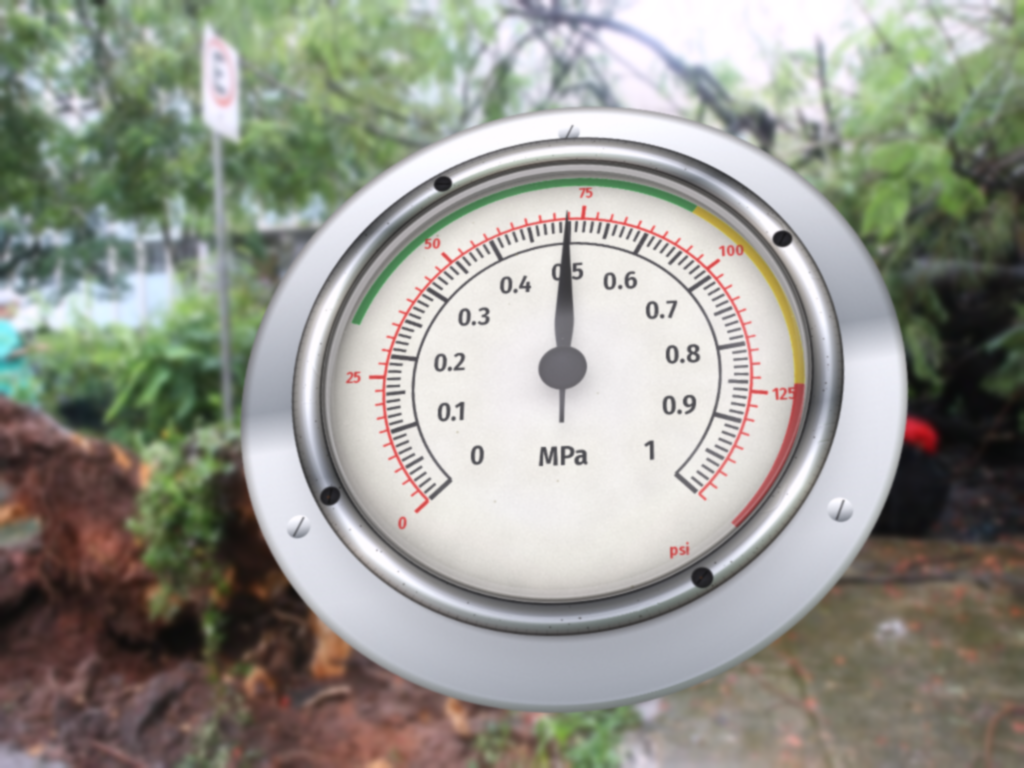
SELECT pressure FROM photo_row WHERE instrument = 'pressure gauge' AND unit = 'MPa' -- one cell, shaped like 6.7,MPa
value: 0.5,MPa
